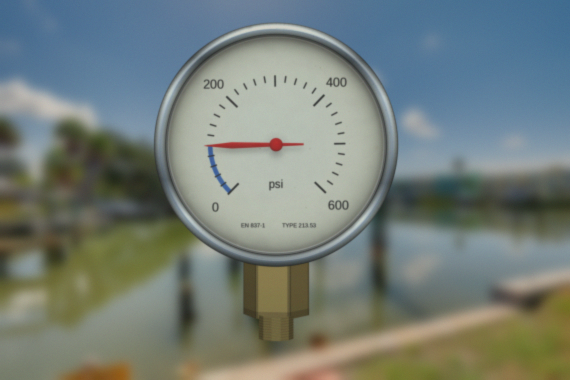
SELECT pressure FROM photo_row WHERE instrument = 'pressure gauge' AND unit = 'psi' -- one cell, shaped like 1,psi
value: 100,psi
